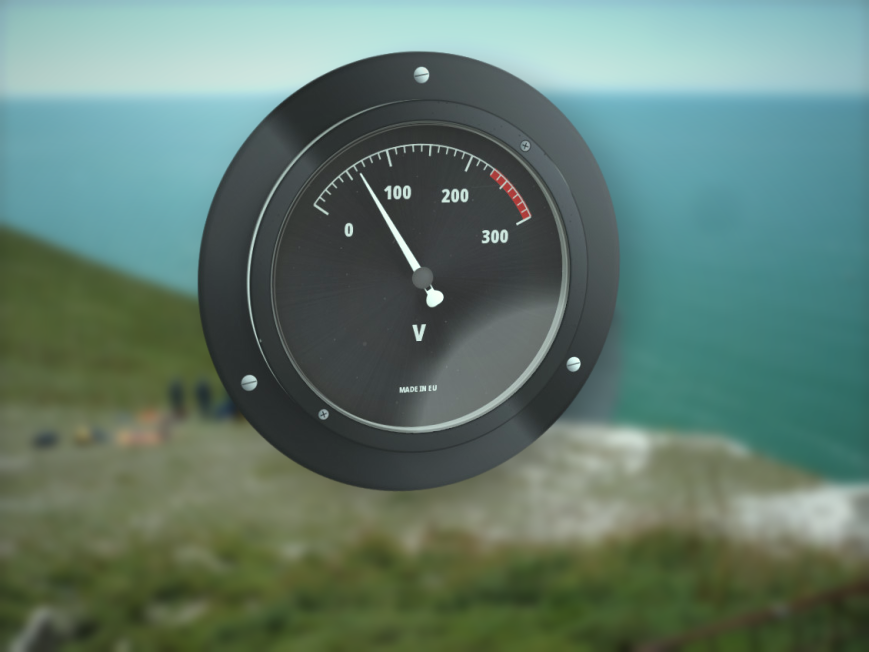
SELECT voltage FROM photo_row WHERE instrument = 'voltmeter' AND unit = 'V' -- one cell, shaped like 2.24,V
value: 60,V
